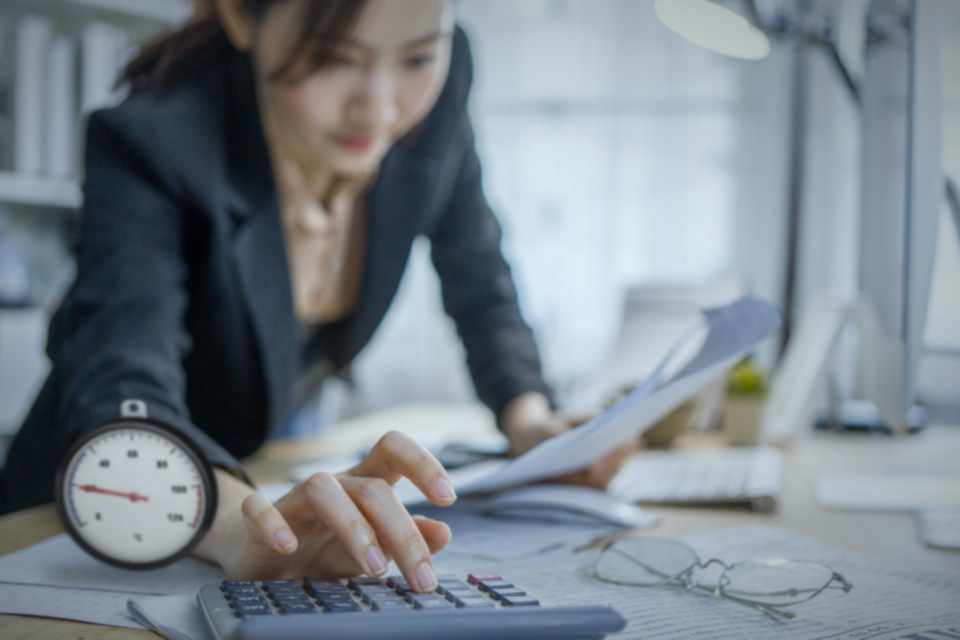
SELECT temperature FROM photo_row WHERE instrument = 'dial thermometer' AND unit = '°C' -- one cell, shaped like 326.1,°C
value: 20,°C
